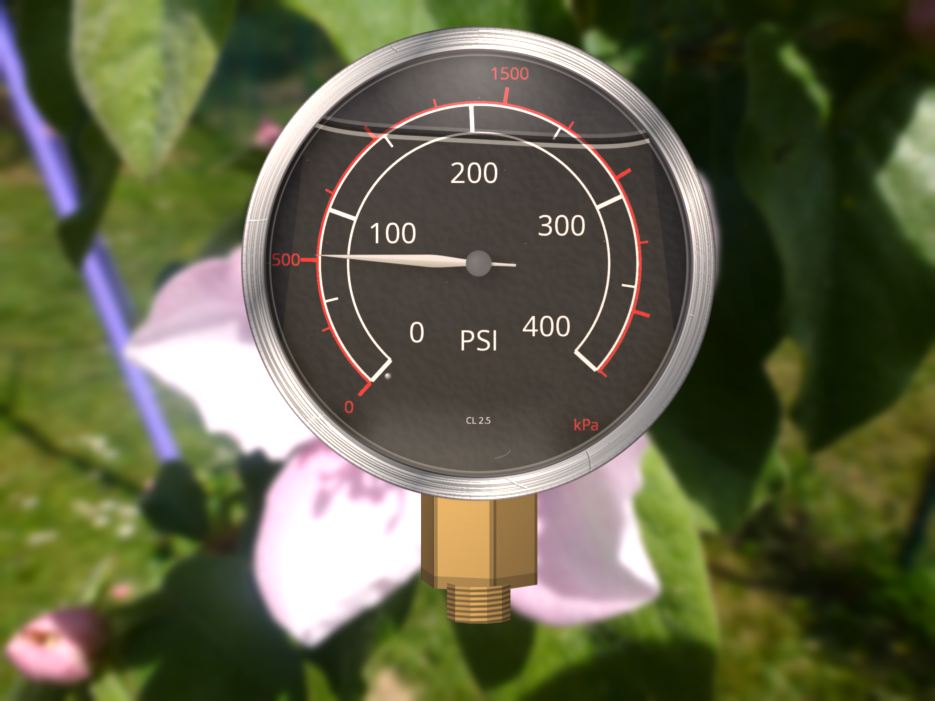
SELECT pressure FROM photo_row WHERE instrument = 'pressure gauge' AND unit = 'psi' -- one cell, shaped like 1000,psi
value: 75,psi
